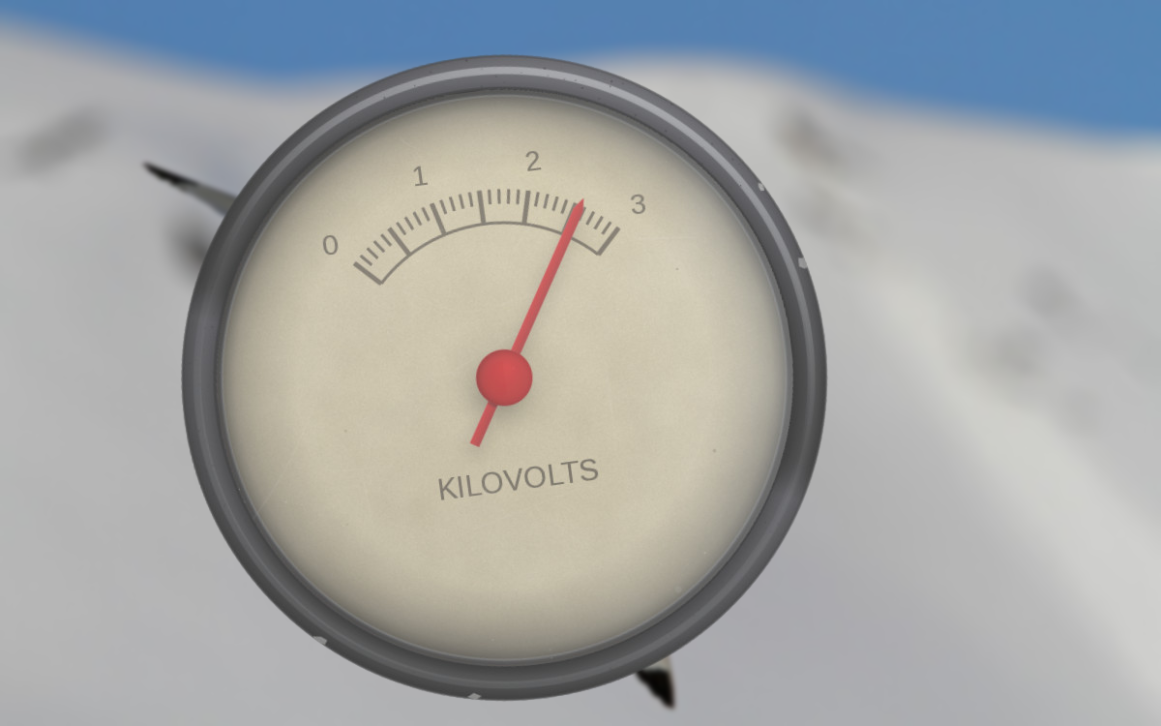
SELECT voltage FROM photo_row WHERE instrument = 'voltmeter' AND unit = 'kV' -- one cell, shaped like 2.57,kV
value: 2.55,kV
